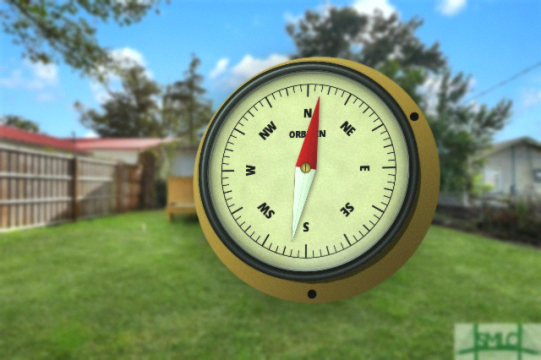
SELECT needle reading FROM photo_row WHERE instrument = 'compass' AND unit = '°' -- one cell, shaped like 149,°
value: 10,°
